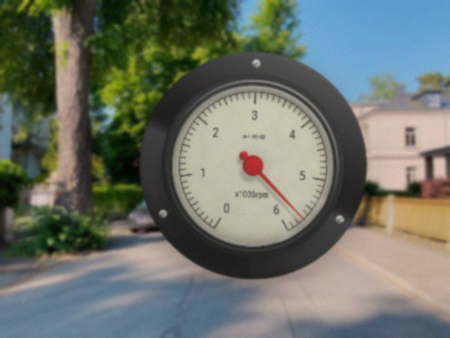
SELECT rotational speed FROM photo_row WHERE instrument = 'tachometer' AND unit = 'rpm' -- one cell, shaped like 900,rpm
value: 5700,rpm
